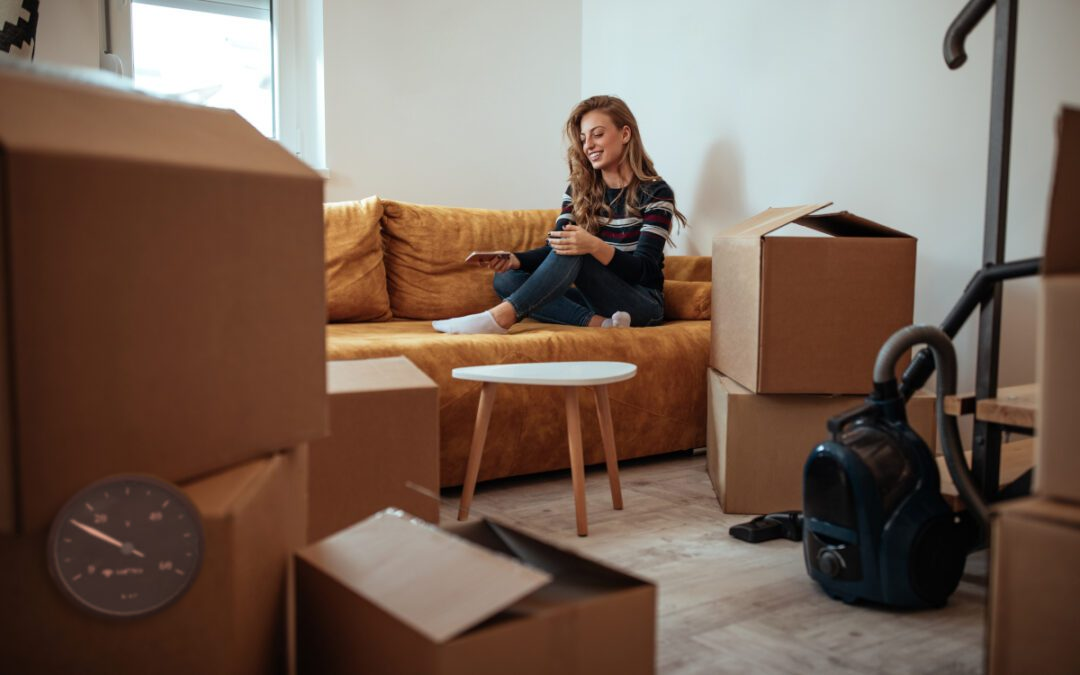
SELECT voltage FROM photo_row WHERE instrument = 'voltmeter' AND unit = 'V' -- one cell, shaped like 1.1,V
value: 15,V
